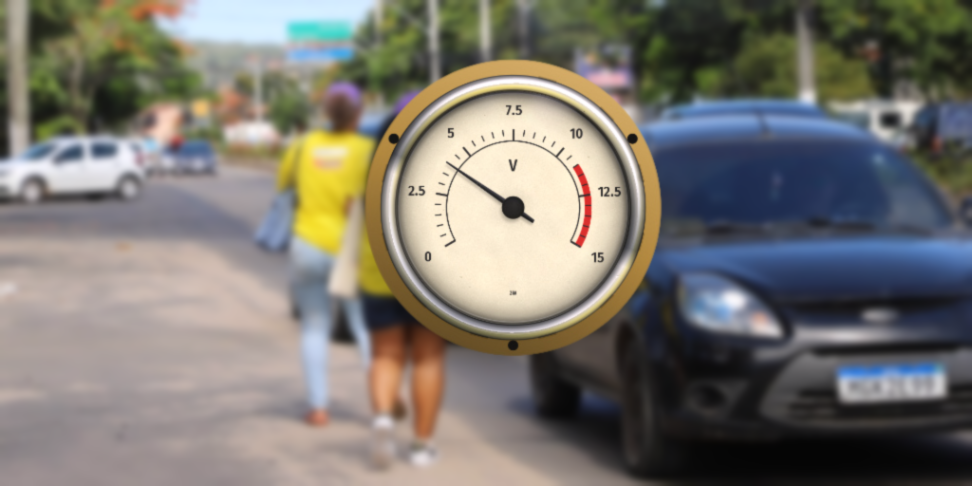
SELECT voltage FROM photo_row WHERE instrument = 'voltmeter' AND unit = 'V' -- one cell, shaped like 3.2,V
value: 4,V
